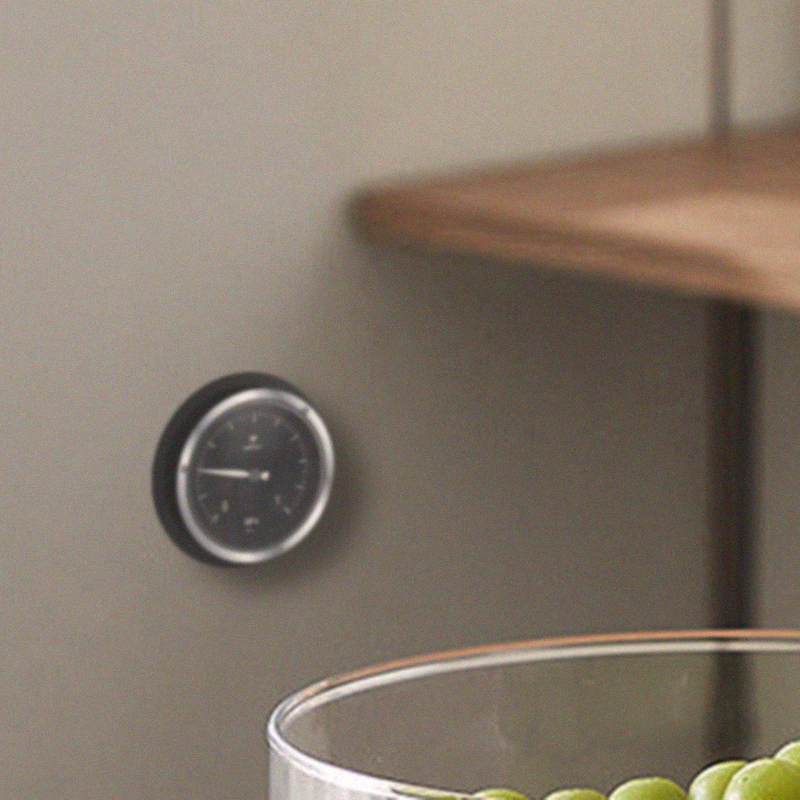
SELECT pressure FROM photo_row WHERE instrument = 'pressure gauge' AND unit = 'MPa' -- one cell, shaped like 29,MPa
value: 0.2,MPa
